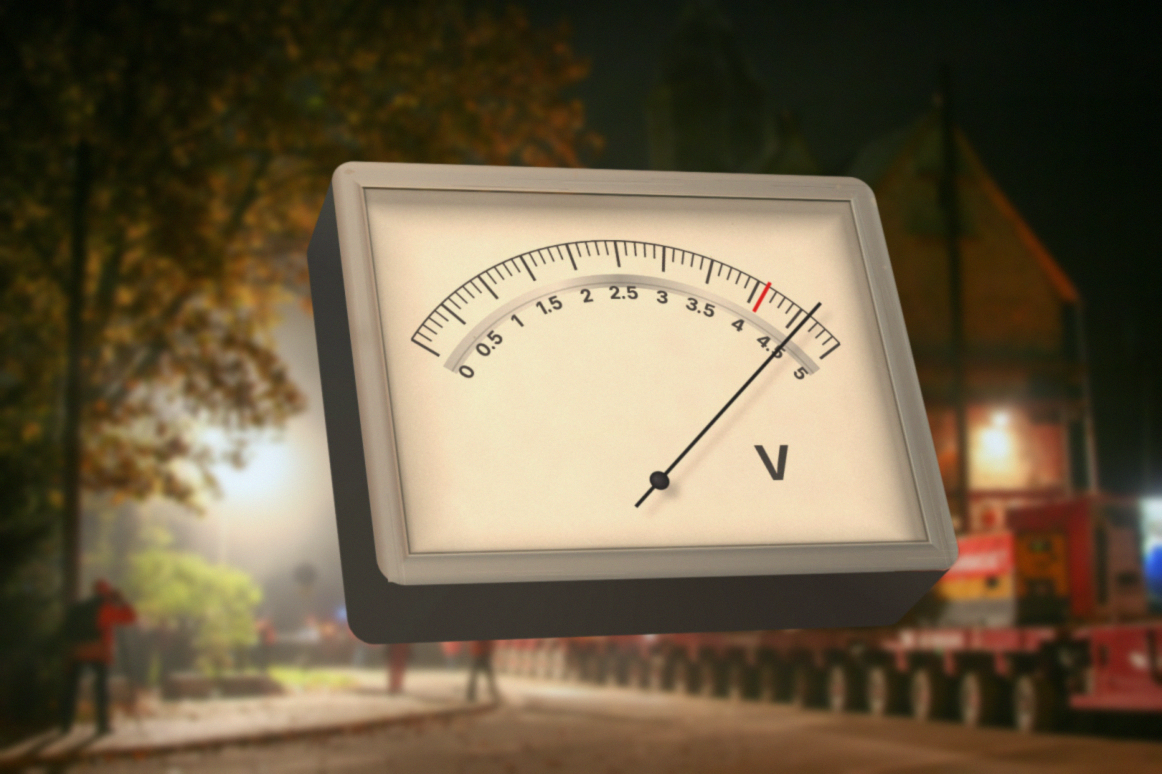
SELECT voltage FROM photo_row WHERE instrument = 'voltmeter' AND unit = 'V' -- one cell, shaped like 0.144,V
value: 4.6,V
